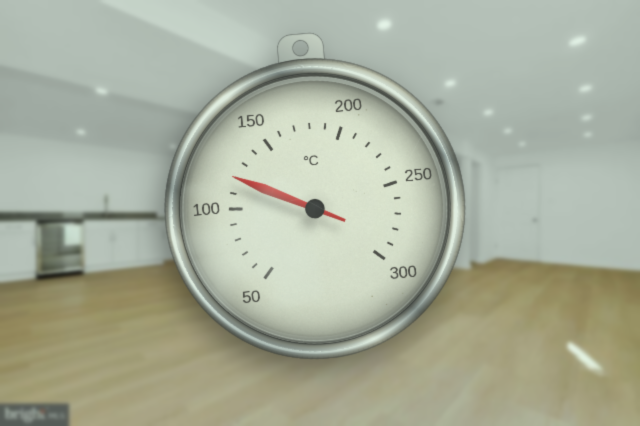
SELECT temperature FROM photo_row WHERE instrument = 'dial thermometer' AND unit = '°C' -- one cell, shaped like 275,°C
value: 120,°C
